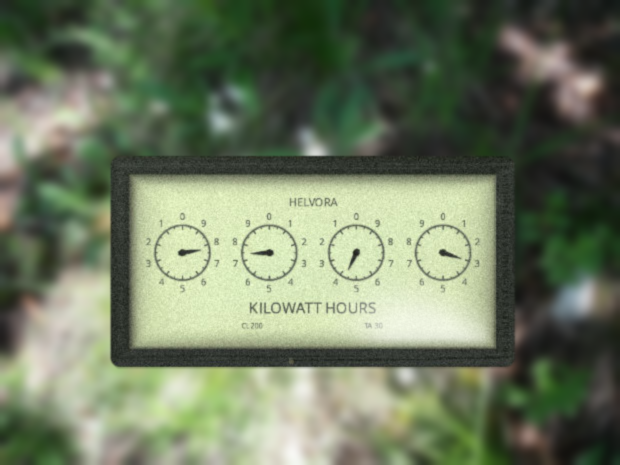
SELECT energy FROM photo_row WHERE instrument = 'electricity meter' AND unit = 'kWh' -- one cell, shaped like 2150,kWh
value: 7743,kWh
